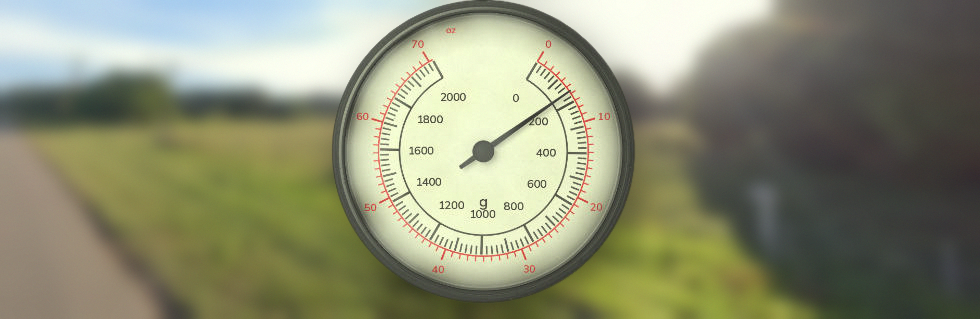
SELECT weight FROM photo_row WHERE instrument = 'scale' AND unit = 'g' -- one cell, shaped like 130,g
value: 160,g
